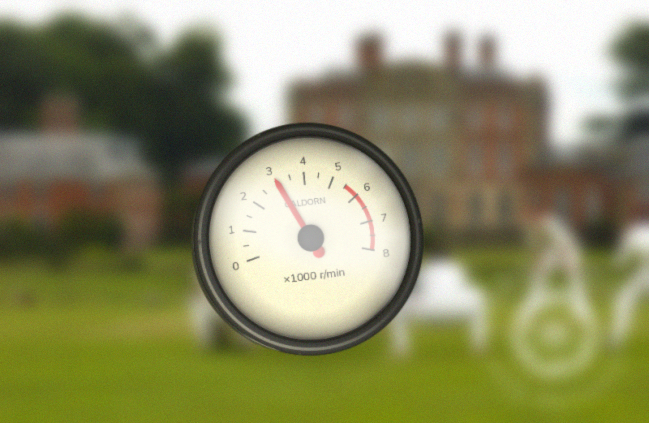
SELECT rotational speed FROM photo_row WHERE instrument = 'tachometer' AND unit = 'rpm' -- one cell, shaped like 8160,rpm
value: 3000,rpm
